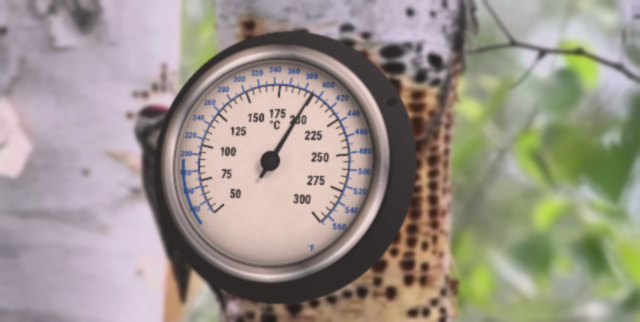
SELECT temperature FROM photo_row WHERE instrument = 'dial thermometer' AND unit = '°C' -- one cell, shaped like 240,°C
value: 200,°C
